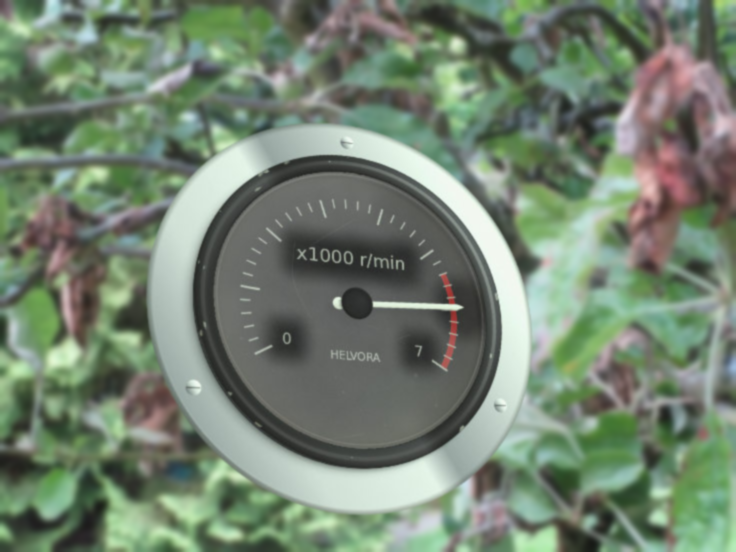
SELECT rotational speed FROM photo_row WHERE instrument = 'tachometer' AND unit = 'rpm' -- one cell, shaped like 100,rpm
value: 6000,rpm
